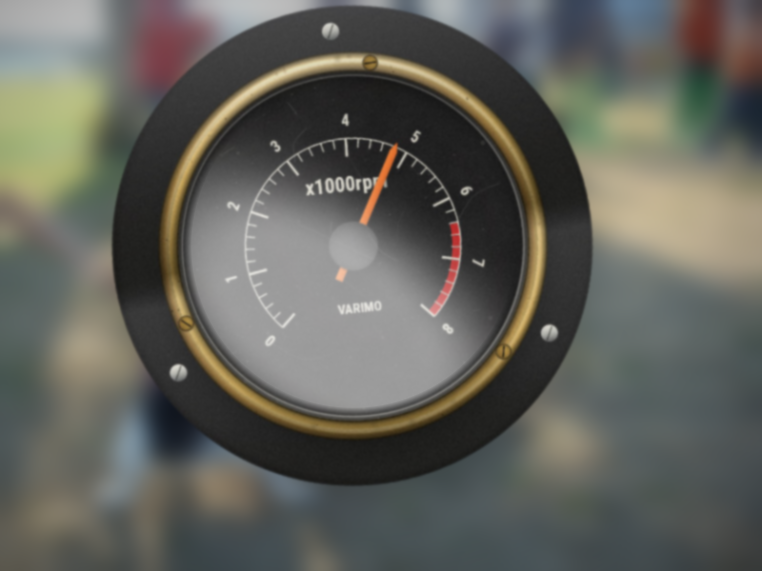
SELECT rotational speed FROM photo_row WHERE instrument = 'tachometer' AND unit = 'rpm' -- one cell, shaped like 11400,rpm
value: 4800,rpm
